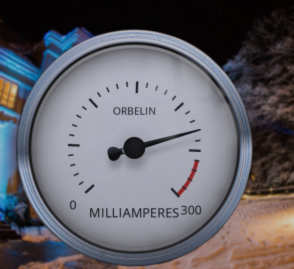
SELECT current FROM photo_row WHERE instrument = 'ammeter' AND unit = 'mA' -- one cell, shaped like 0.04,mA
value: 230,mA
